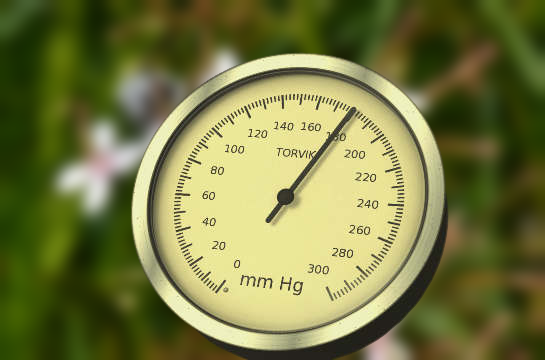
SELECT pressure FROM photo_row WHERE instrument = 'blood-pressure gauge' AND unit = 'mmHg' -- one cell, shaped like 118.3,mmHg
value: 180,mmHg
